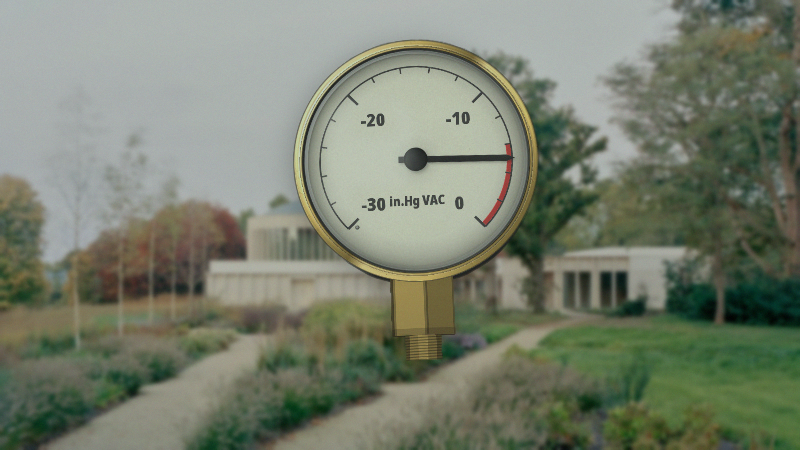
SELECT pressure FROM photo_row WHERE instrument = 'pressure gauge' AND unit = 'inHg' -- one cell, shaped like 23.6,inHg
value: -5,inHg
